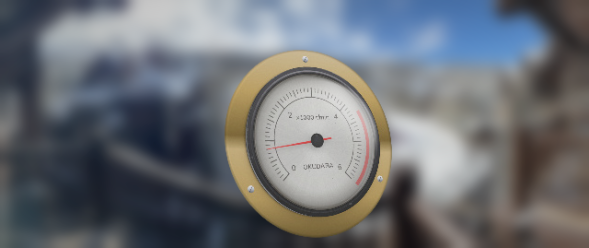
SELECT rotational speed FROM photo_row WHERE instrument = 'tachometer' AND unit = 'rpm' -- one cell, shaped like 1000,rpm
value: 800,rpm
